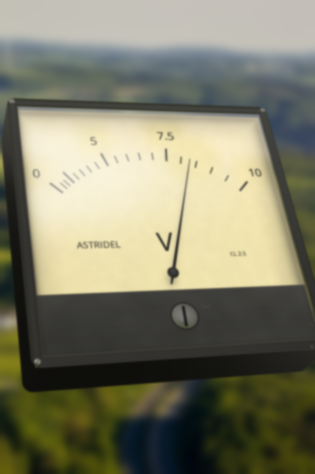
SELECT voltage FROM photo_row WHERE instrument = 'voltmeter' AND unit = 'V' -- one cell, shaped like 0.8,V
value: 8.25,V
